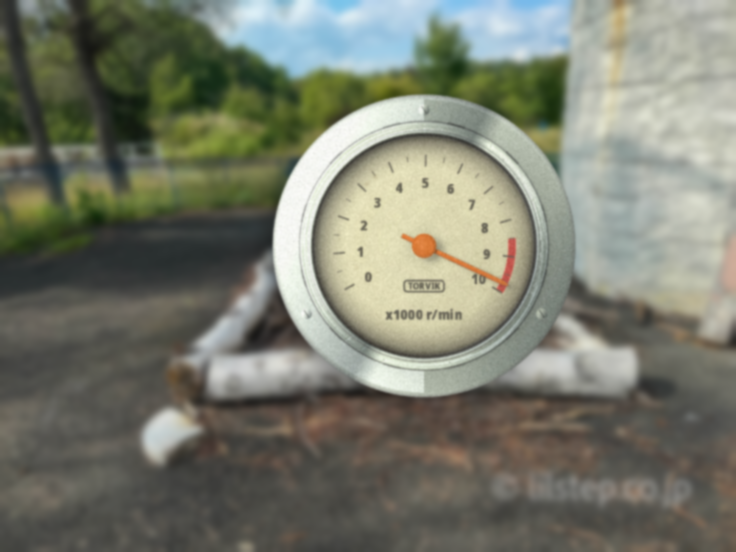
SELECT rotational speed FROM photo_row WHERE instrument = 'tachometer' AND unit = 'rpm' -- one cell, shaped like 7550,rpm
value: 9750,rpm
